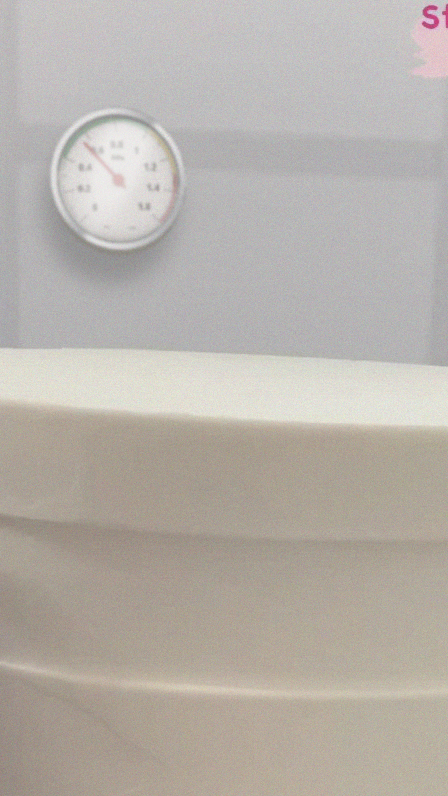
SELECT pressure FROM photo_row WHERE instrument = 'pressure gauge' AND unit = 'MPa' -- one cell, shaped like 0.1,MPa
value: 0.55,MPa
